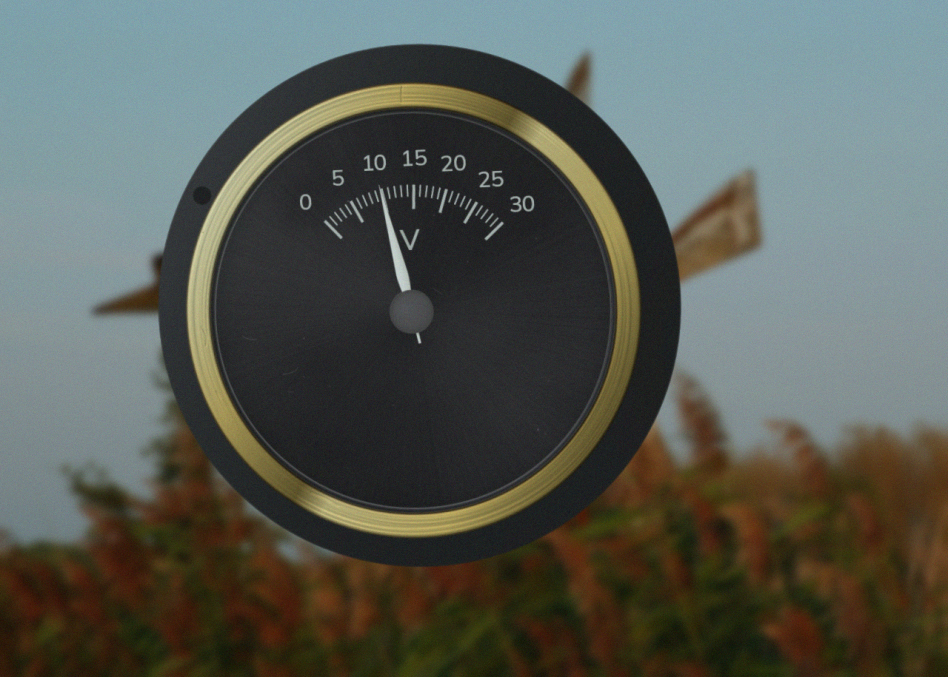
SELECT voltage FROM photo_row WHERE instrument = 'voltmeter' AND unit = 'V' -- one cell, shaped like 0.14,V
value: 10,V
